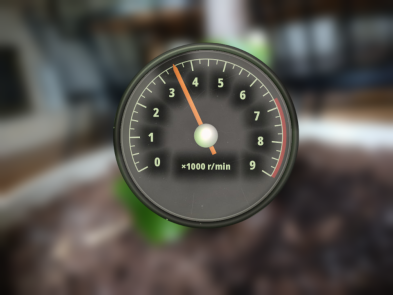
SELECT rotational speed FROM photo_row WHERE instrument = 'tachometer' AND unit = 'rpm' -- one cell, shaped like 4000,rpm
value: 3500,rpm
